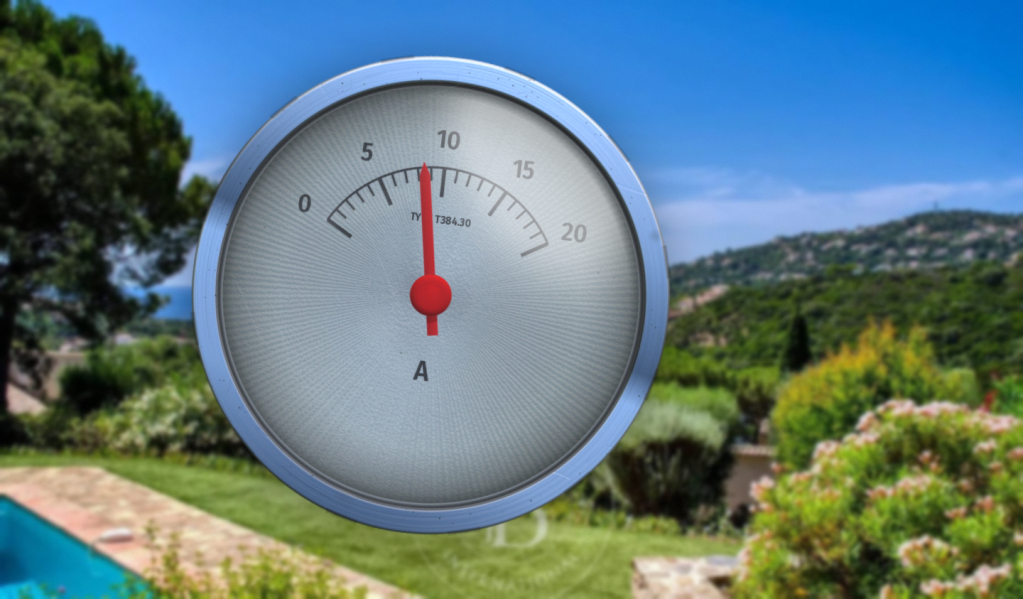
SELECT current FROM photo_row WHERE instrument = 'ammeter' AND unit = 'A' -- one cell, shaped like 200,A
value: 8.5,A
